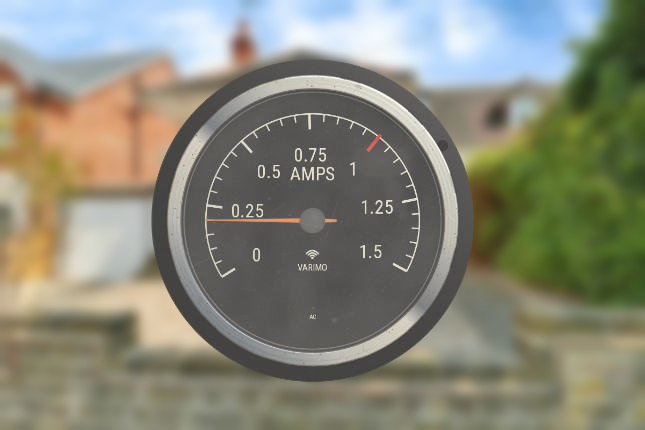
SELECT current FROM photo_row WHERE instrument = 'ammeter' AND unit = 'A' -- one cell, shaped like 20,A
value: 0.2,A
